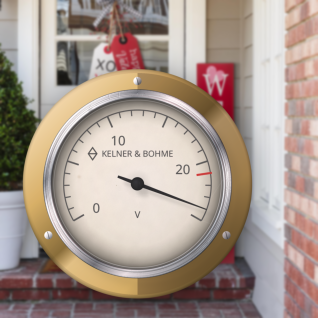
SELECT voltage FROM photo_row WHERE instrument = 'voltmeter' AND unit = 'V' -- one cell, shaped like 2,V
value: 24,V
